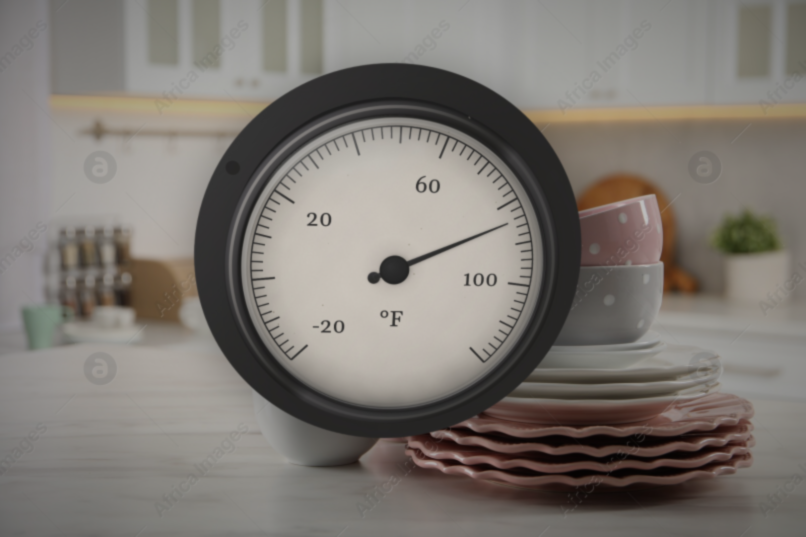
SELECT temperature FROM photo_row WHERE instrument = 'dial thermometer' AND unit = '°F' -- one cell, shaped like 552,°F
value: 84,°F
